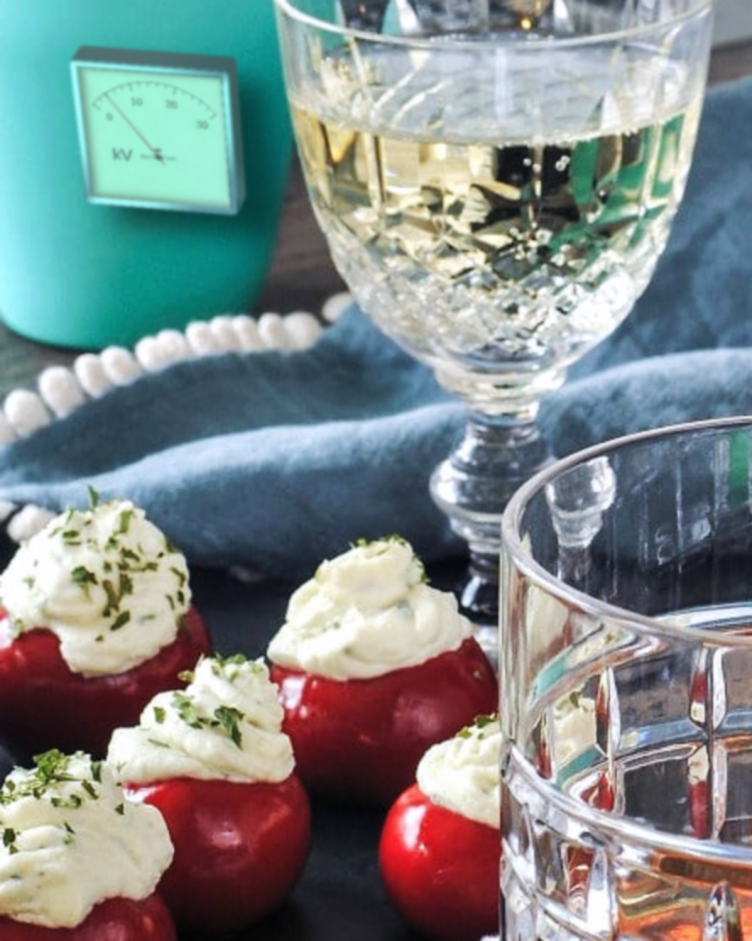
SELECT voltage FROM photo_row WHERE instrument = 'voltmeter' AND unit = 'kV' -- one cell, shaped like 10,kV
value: 4,kV
